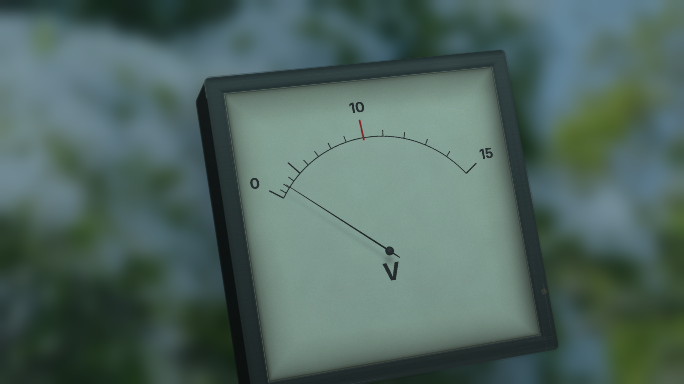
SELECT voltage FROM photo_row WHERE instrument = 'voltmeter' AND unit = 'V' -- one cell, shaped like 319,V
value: 3,V
